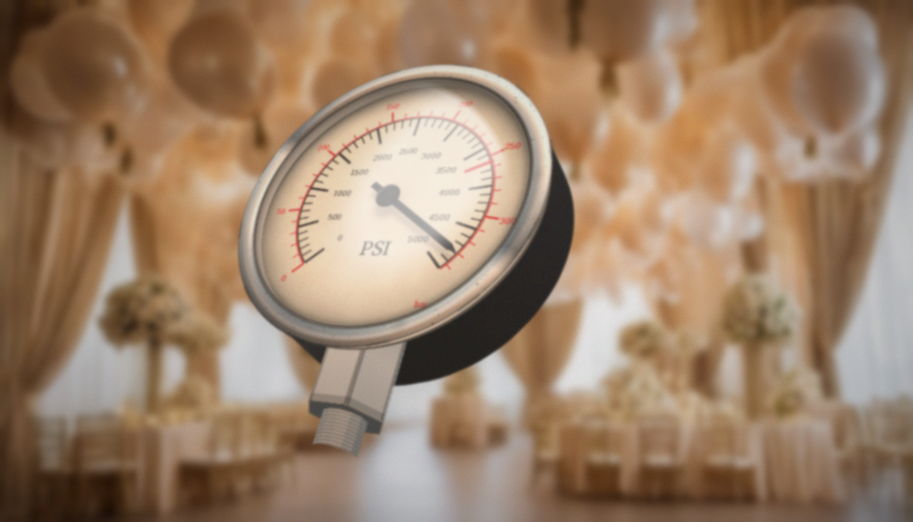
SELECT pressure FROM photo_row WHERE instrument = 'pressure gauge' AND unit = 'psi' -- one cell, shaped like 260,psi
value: 4800,psi
